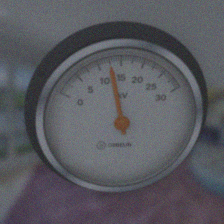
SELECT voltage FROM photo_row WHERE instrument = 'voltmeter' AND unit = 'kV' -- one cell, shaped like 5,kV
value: 12.5,kV
